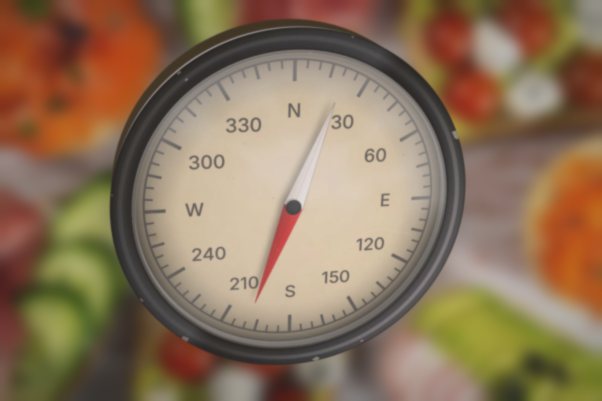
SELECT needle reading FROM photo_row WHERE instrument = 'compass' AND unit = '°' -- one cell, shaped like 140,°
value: 200,°
